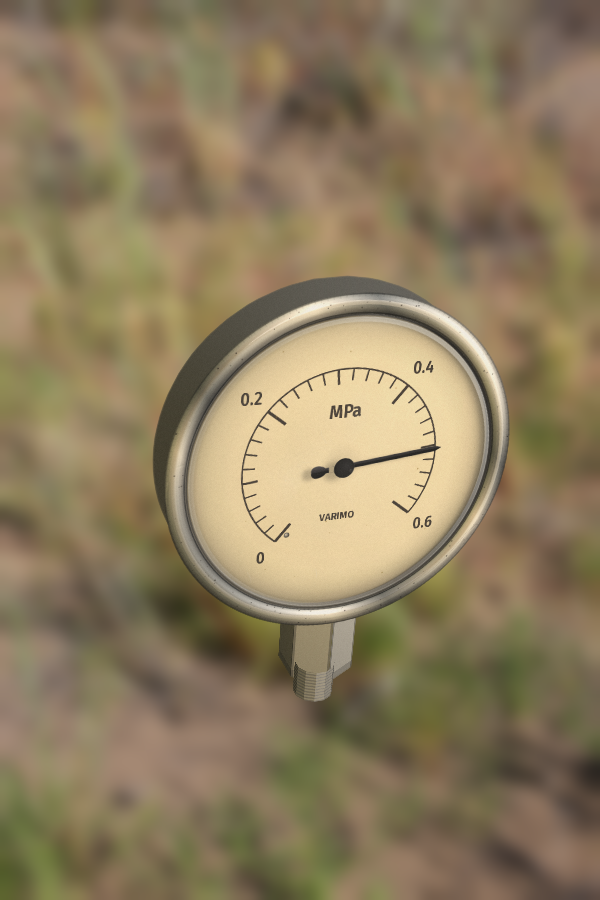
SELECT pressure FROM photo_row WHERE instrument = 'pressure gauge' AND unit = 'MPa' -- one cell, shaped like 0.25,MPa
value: 0.5,MPa
